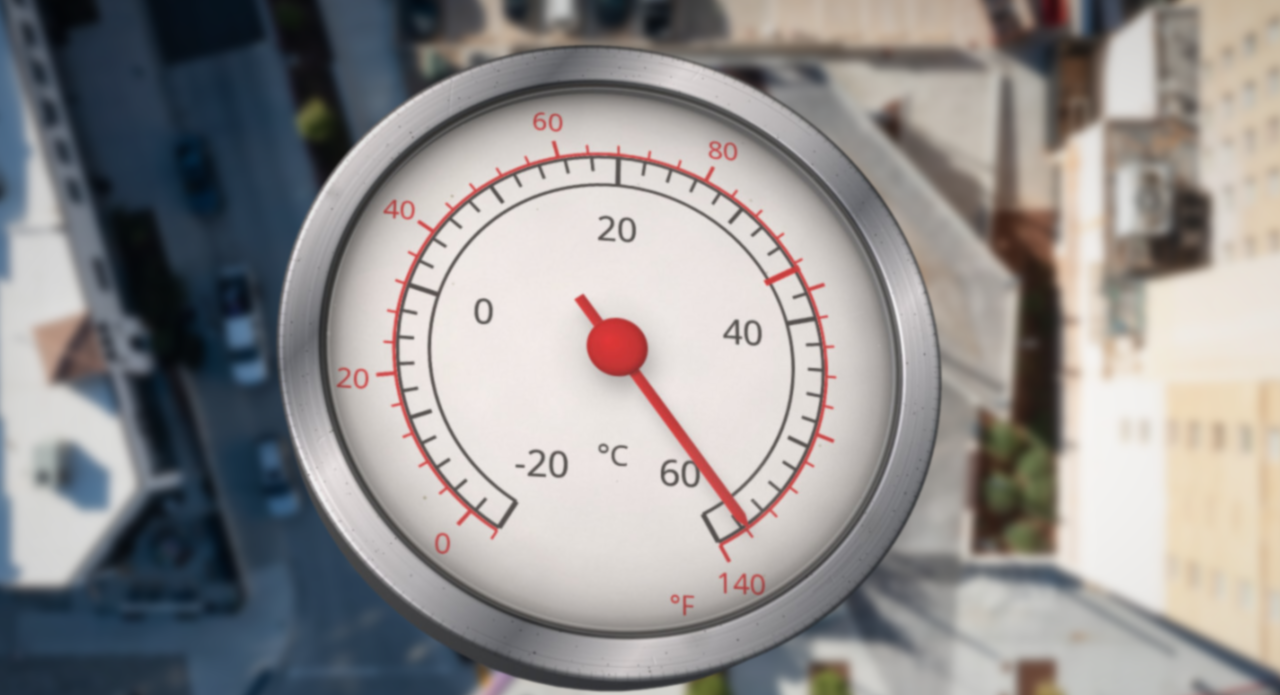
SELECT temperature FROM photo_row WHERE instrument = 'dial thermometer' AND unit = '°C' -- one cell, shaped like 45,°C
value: 58,°C
